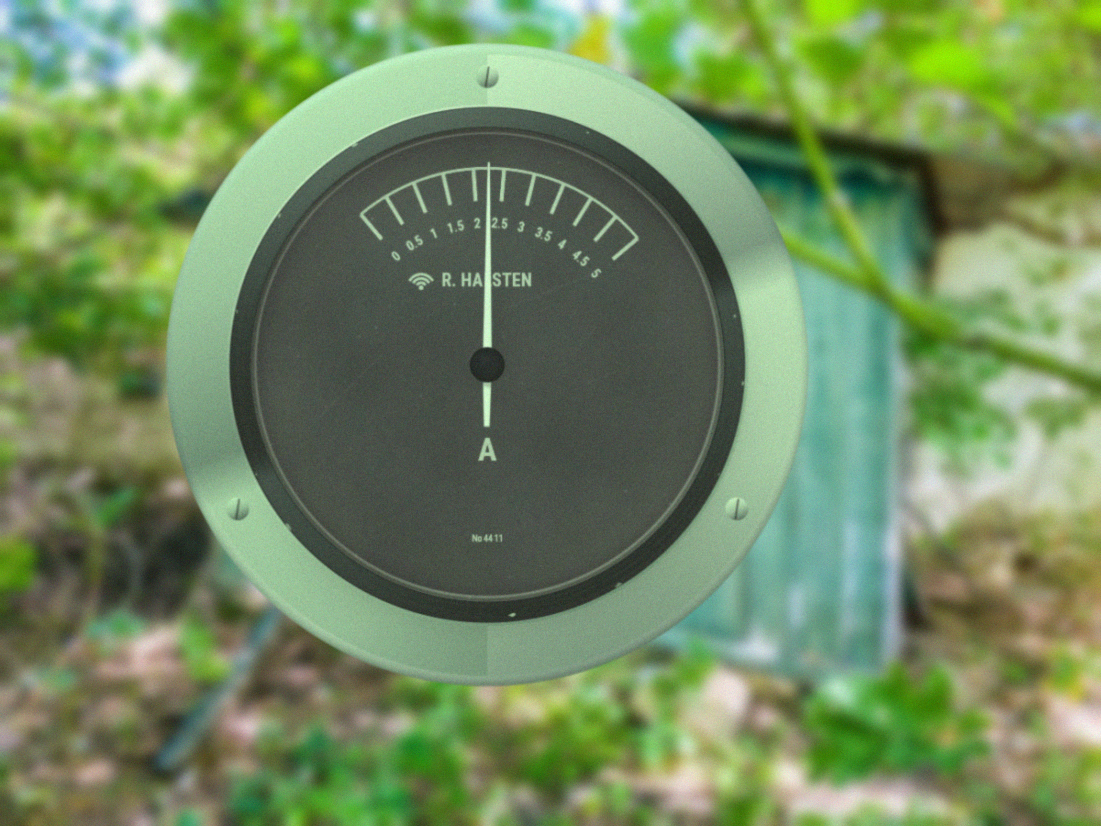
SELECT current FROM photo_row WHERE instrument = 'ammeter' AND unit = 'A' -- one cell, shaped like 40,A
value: 2.25,A
